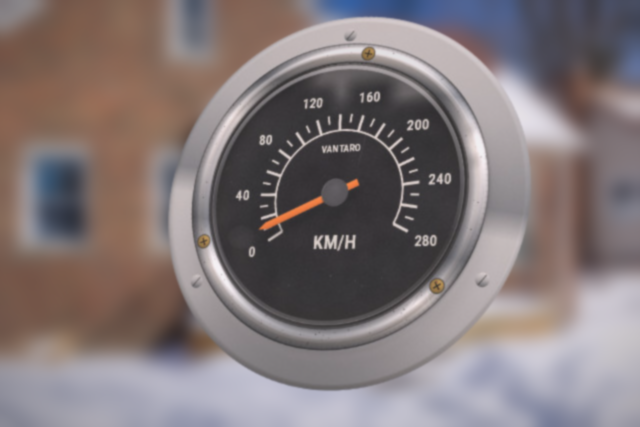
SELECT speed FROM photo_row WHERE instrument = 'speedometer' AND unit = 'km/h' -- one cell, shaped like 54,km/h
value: 10,km/h
